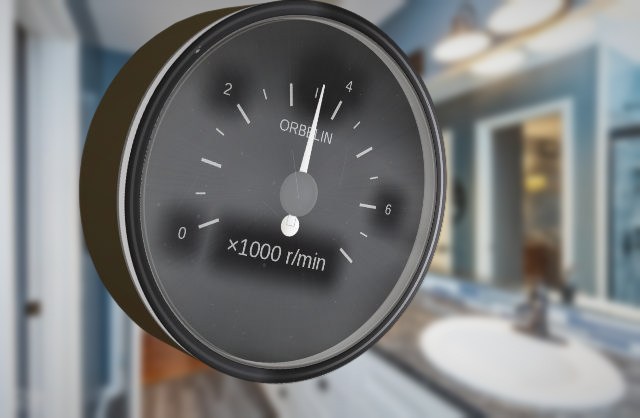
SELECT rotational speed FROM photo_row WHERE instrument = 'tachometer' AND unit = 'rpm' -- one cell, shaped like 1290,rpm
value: 3500,rpm
